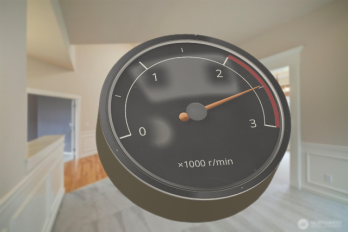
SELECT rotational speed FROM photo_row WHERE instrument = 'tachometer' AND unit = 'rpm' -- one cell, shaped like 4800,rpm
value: 2500,rpm
